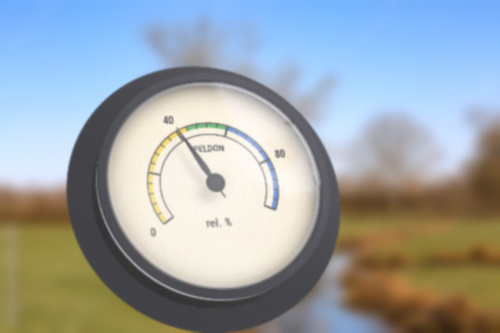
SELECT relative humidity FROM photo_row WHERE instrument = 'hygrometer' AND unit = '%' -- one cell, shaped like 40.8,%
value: 40,%
